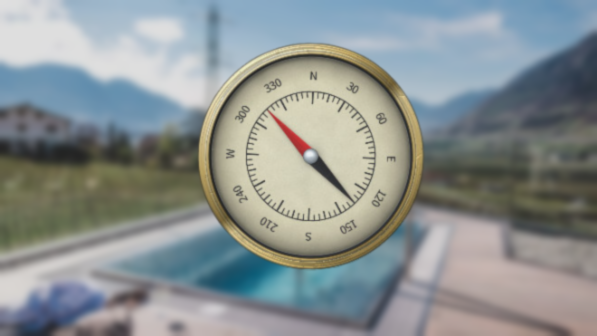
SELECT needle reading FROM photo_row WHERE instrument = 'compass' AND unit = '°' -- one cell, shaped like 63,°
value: 315,°
